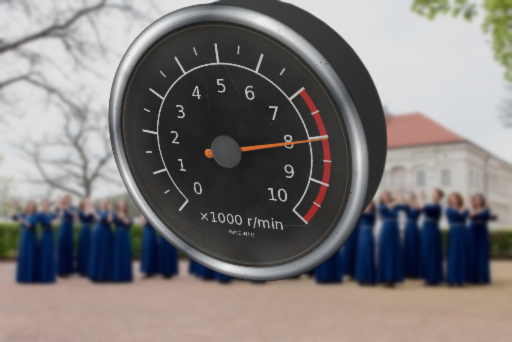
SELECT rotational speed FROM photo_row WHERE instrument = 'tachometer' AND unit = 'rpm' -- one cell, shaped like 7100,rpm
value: 8000,rpm
